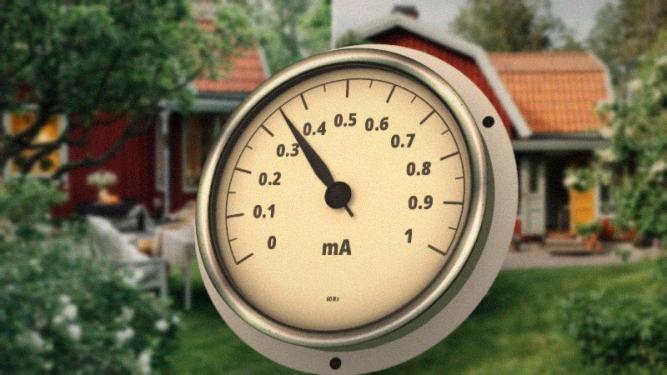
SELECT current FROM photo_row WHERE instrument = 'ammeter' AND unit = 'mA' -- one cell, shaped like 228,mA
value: 0.35,mA
